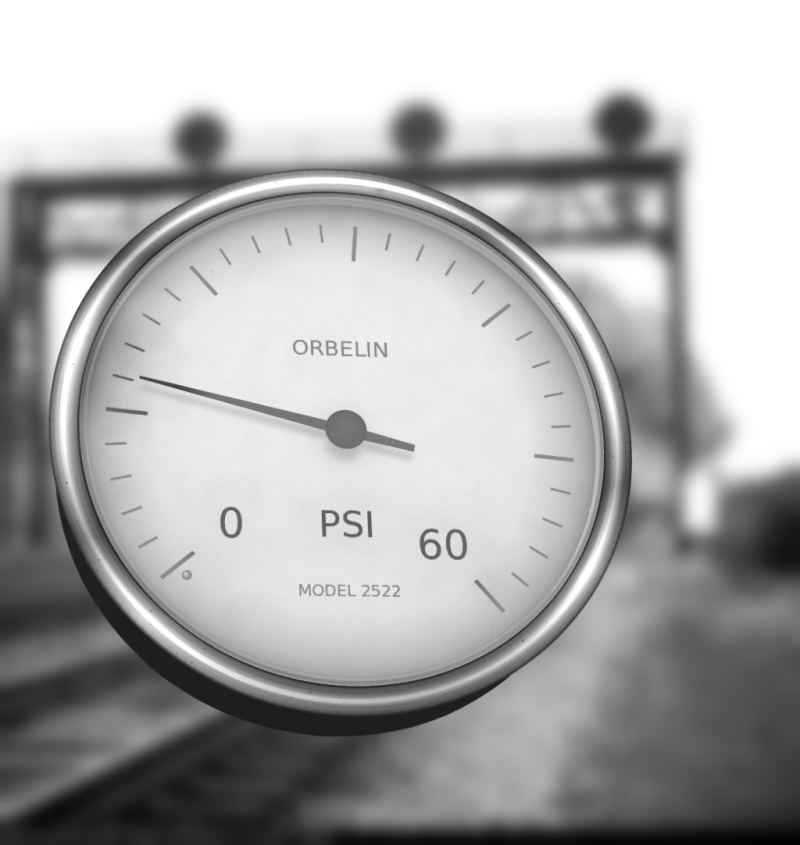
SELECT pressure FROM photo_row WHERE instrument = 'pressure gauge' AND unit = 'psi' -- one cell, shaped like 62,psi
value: 12,psi
